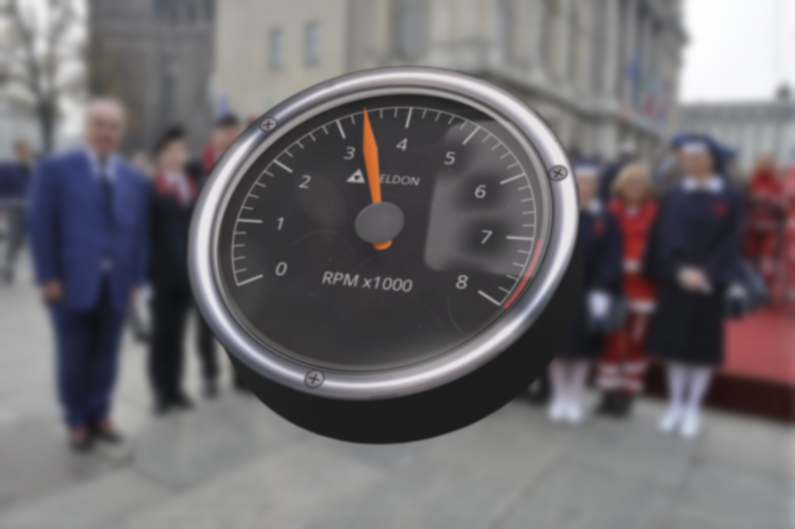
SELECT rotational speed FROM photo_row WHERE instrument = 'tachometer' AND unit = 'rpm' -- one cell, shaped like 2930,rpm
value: 3400,rpm
